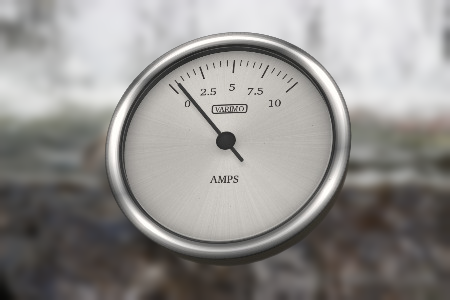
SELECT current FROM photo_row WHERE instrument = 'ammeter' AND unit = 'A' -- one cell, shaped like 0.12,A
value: 0.5,A
